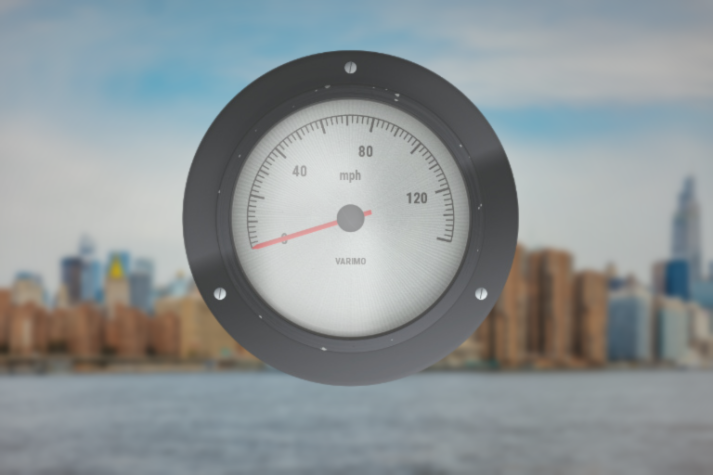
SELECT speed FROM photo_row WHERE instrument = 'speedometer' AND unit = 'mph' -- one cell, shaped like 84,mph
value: 0,mph
